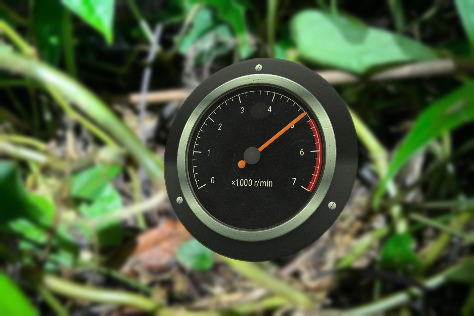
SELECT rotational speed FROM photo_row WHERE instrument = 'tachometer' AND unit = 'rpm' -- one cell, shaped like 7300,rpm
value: 5000,rpm
